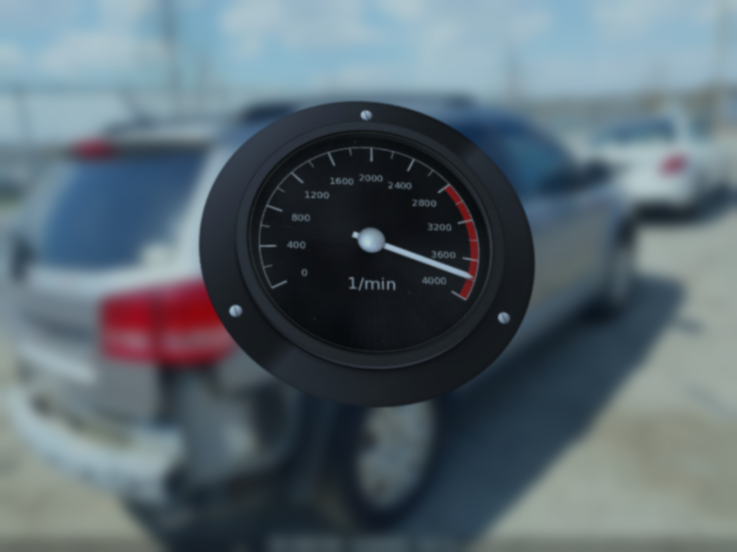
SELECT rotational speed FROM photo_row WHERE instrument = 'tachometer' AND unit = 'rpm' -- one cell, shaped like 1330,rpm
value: 3800,rpm
